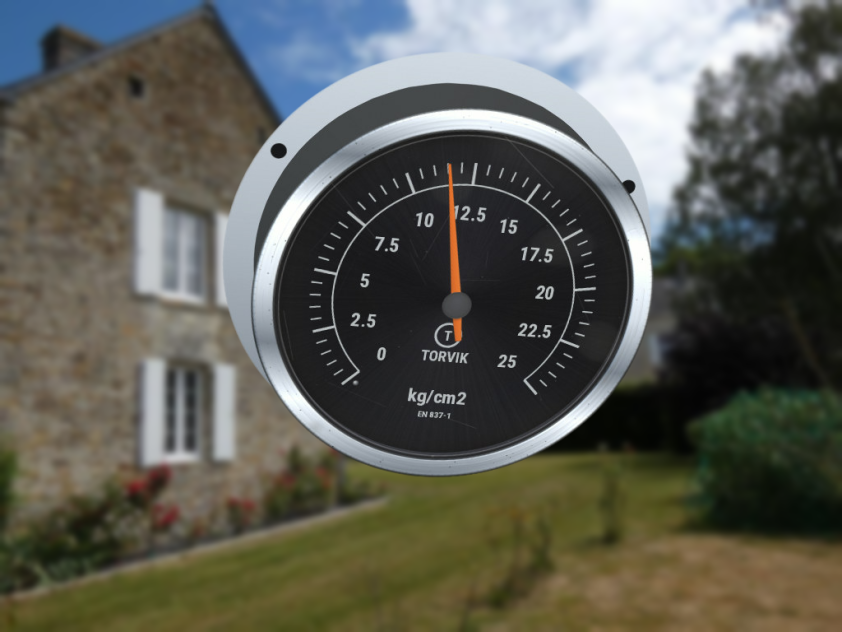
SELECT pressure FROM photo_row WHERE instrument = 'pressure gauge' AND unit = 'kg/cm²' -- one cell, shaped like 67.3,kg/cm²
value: 11.5,kg/cm²
